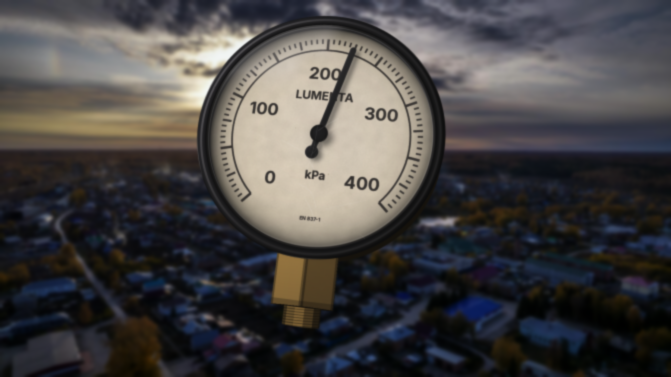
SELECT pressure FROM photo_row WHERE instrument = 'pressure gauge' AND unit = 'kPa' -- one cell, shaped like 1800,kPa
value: 225,kPa
